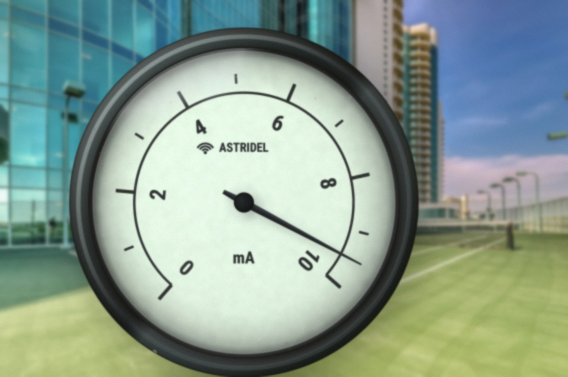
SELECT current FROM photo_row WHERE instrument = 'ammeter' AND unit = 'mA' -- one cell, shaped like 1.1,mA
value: 9.5,mA
